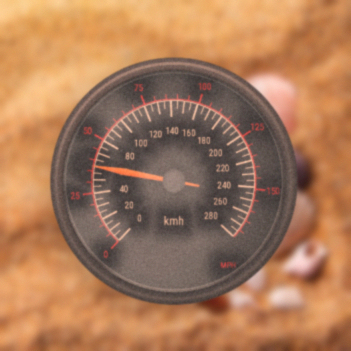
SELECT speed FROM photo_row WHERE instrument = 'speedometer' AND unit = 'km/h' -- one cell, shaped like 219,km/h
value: 60,km/h
